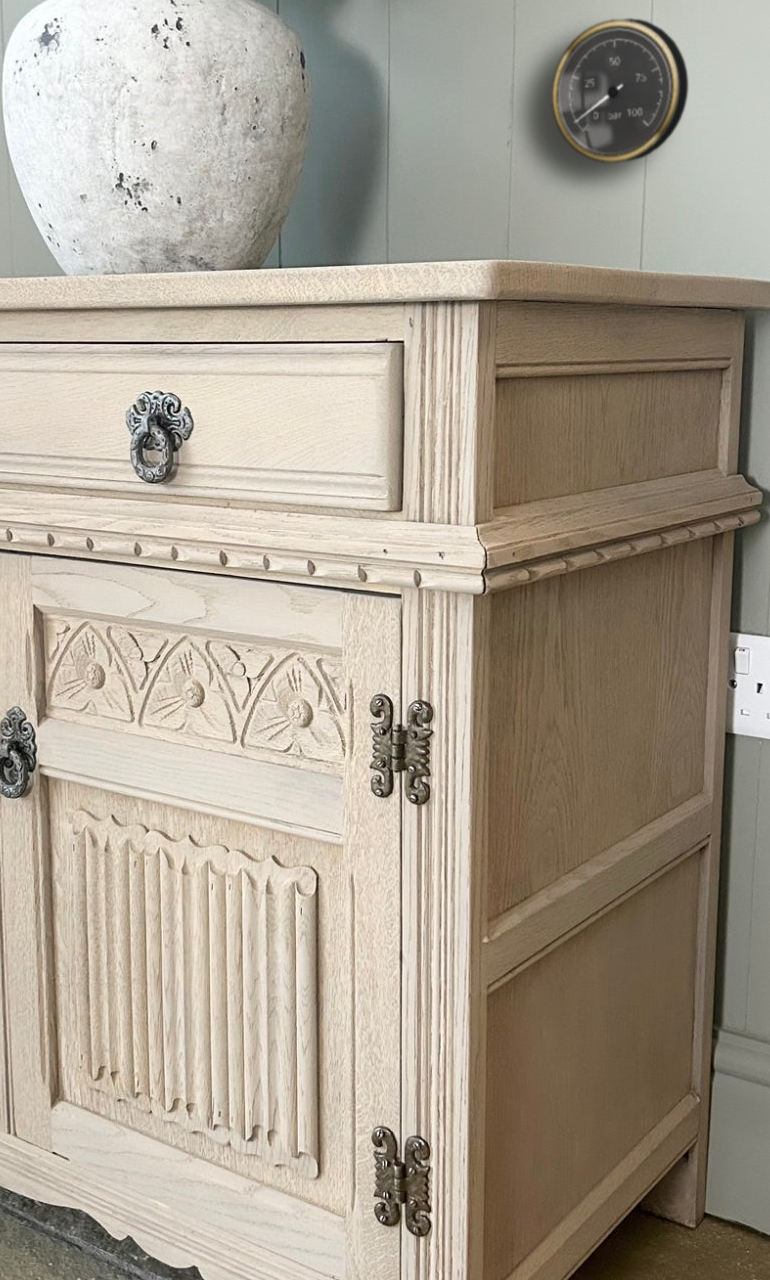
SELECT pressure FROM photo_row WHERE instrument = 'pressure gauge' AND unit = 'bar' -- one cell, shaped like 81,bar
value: 5,bar
